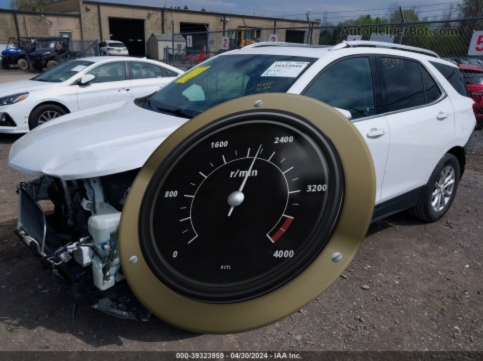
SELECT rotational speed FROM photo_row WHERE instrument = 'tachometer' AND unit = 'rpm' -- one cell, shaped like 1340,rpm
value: 2200,rpm
